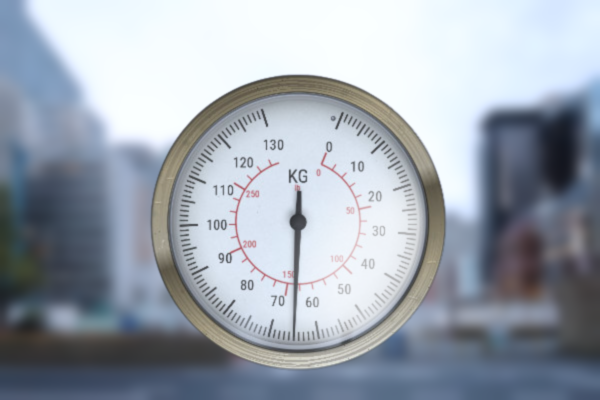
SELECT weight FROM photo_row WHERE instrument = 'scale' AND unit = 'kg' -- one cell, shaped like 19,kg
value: 65,kg
